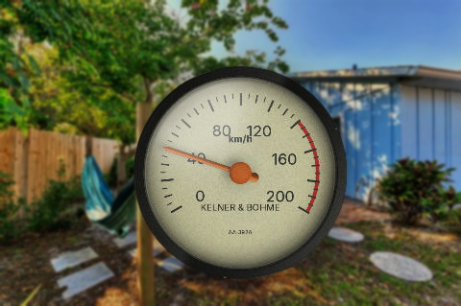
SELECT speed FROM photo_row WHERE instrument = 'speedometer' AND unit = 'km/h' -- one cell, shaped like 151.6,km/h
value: 40,km/h
